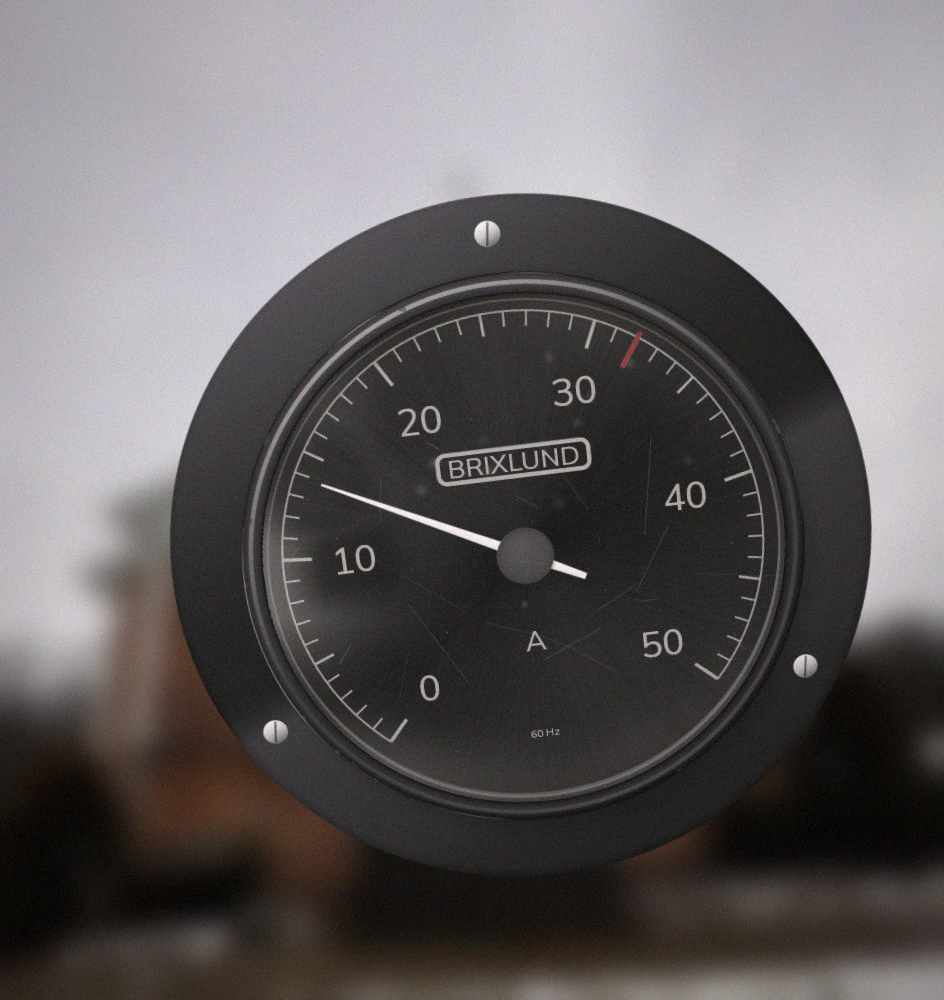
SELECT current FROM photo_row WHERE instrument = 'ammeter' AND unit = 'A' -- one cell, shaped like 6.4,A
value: 14,A
